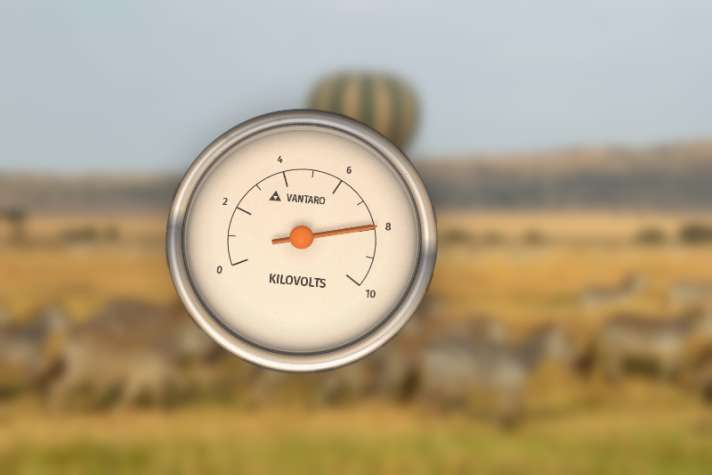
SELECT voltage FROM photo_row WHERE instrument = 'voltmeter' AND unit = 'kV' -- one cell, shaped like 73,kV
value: 8,kV
